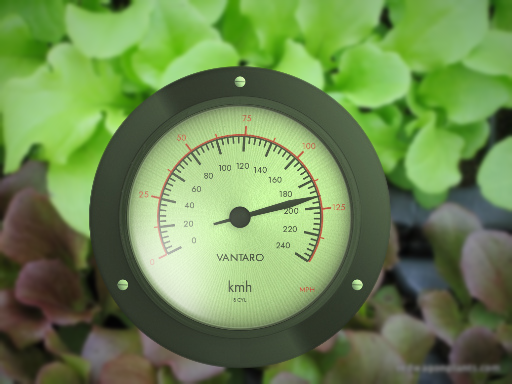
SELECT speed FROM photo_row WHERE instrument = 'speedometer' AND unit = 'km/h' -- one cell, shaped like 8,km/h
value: 192,km/h
